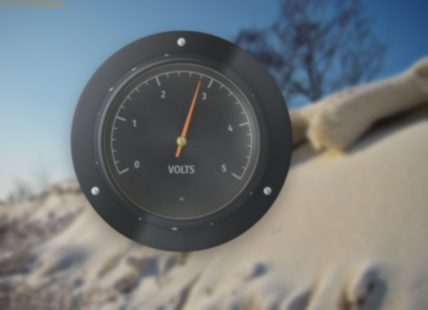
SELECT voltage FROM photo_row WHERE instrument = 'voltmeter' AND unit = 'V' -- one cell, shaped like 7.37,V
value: 2.8,V
